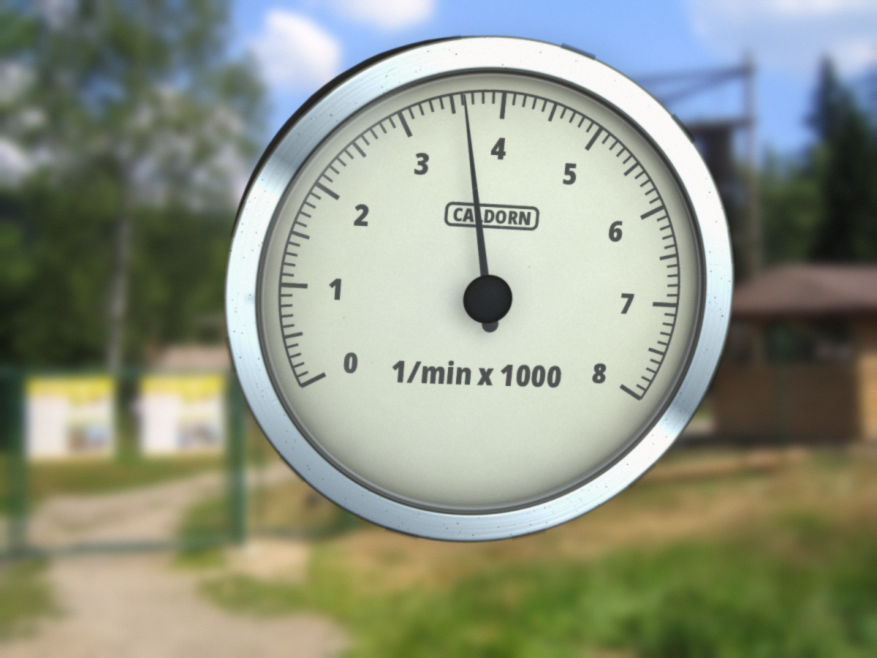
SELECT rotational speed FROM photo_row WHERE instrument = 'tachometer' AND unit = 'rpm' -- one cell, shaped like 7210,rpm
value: 3600,rpm
